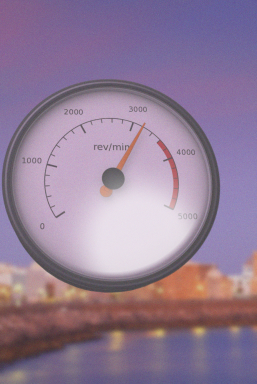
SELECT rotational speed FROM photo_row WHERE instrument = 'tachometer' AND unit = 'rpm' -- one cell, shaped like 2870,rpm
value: 3200,rpm
